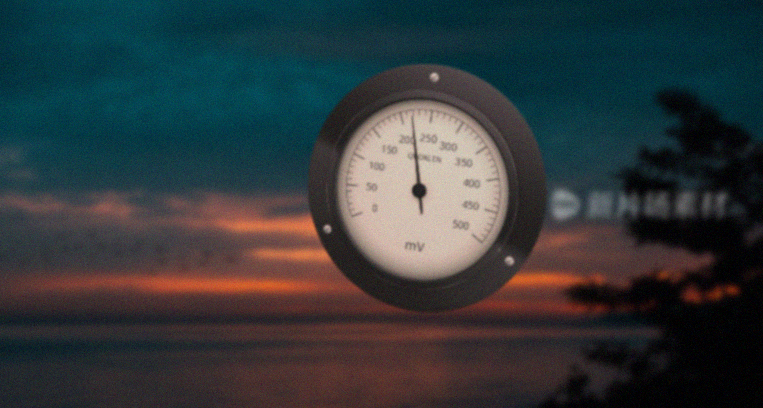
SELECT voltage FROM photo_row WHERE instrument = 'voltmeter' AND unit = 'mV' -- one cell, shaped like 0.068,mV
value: 220,mV
